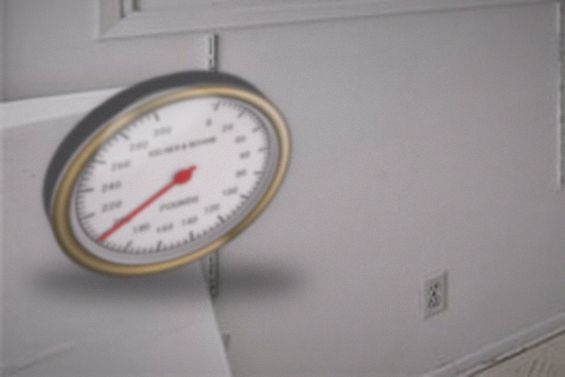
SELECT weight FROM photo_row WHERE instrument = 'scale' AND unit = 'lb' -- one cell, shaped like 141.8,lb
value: 200,lb
